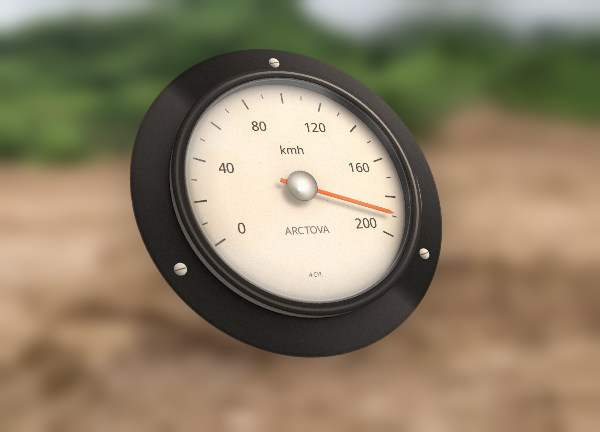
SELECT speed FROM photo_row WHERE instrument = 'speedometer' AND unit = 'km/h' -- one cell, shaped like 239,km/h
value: 190,km/h
